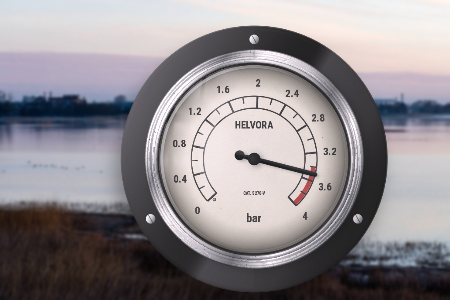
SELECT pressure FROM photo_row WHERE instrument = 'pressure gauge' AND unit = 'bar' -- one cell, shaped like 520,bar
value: 3.5,bar
